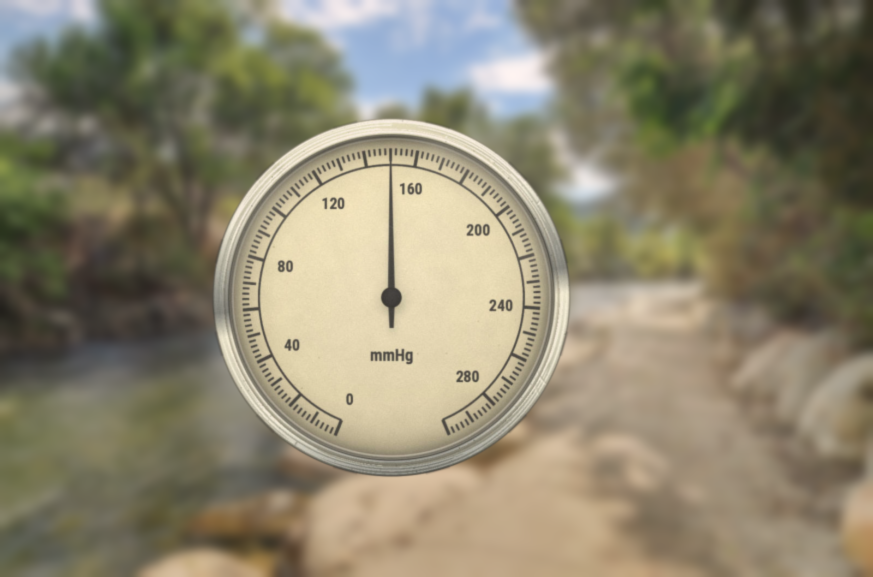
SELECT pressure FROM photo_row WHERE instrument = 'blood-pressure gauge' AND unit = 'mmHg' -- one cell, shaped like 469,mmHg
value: 150,mmHg
